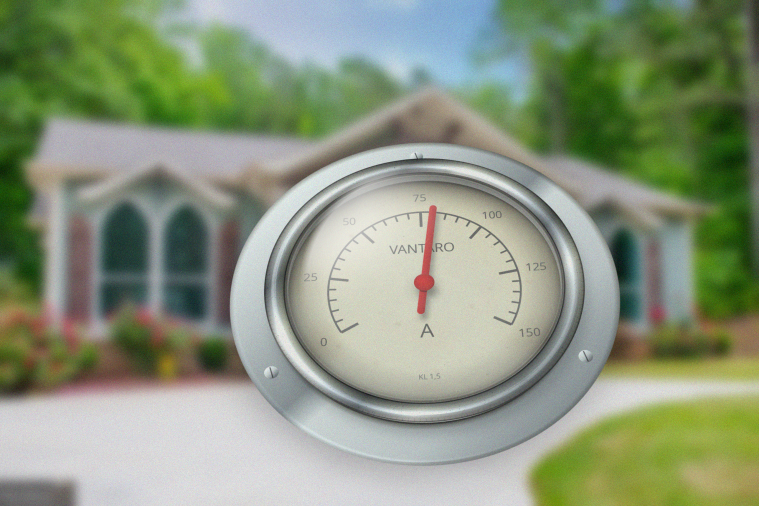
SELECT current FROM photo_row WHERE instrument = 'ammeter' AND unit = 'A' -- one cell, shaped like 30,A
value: 80,A
